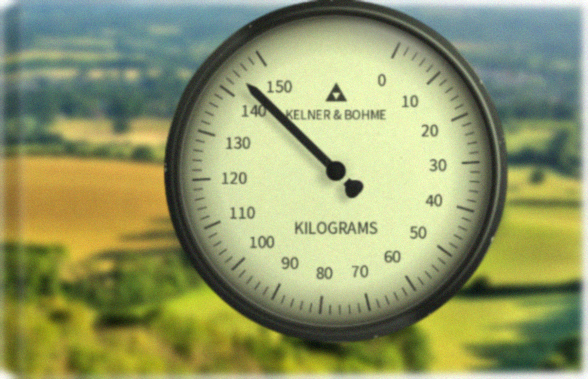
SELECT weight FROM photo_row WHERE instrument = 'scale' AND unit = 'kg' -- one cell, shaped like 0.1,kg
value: 144,kg
